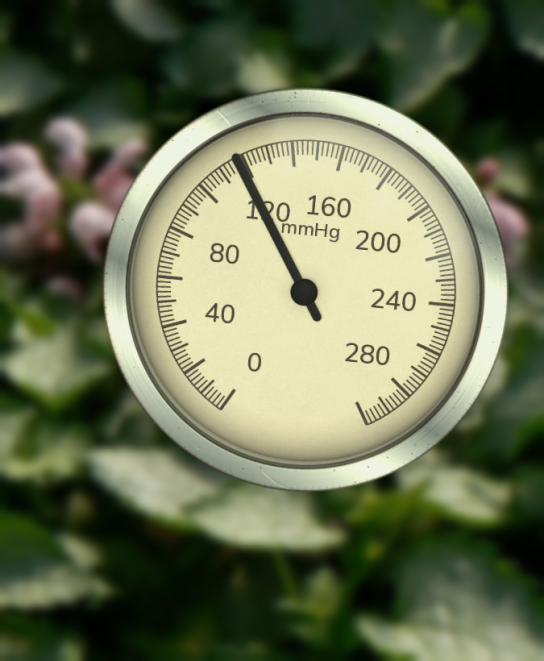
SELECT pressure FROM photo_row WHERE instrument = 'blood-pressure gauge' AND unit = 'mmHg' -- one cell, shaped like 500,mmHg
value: 118,mmHg
